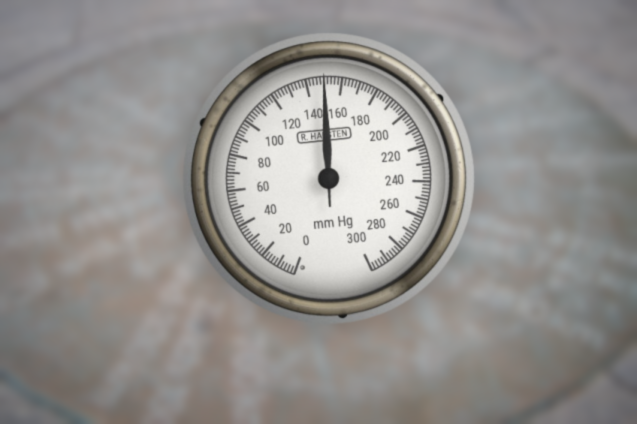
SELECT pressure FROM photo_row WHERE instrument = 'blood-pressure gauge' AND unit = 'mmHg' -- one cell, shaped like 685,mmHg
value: 150,mmHg
